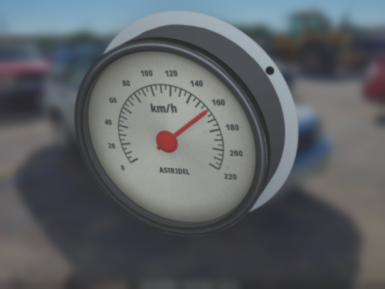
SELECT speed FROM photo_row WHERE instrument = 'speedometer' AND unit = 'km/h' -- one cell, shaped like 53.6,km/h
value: 160,km/h
